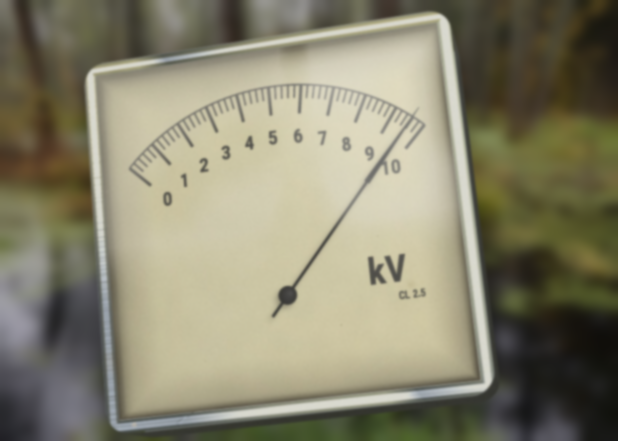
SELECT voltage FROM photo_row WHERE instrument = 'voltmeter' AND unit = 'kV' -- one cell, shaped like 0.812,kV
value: 9.6,kV
